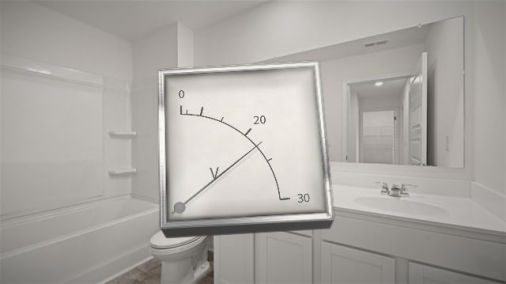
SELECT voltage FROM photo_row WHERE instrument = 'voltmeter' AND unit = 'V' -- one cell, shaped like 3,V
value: 22.5,V
